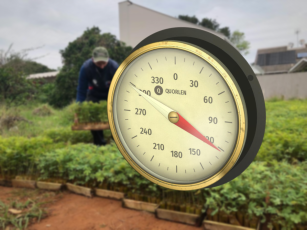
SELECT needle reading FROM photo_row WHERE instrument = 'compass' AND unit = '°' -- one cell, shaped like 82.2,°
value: 120,°
